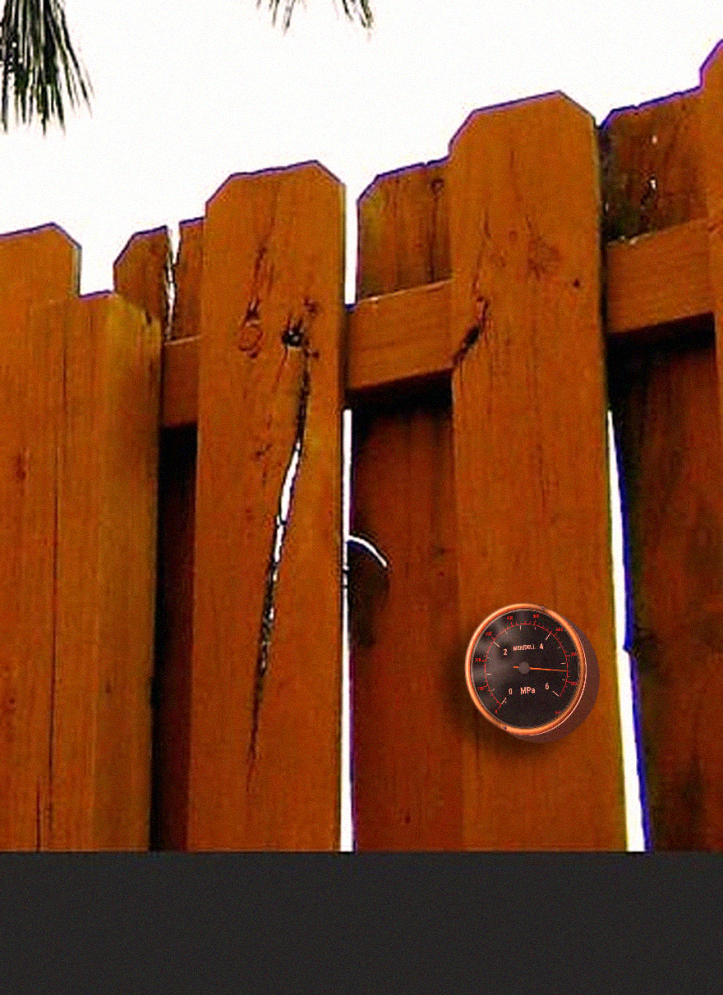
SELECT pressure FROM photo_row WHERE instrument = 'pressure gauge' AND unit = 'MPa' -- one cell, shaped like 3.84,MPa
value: 5.25,MPa
